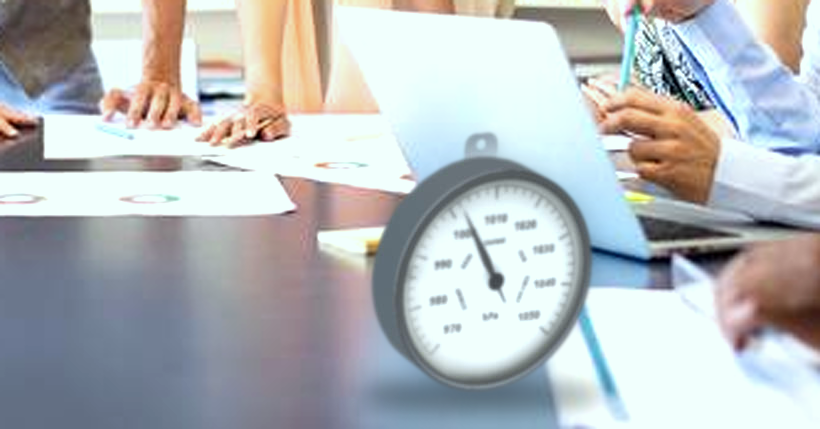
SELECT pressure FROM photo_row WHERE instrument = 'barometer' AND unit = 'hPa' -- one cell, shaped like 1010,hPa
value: 1002,hPa
